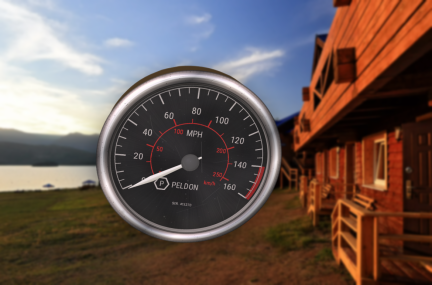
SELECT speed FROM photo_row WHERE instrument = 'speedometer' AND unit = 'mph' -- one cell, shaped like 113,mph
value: 0,mph
